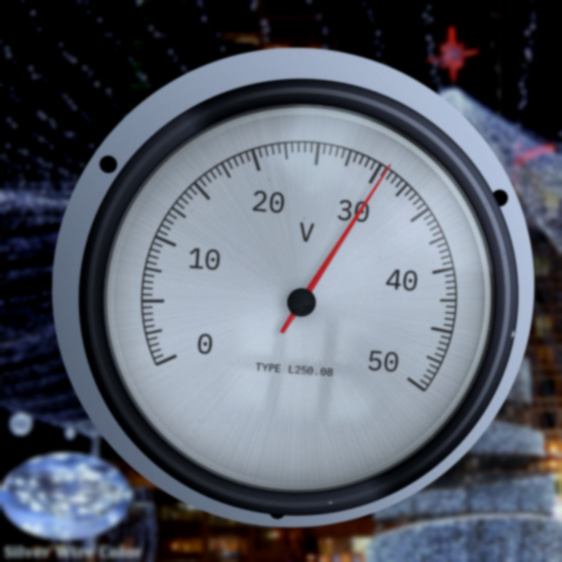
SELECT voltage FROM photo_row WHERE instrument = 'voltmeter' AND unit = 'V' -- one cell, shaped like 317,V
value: 30.5,V
